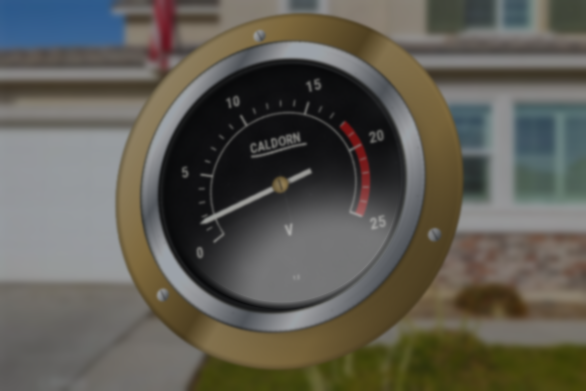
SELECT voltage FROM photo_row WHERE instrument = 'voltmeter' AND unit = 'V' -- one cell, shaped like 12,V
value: 1.5,V
